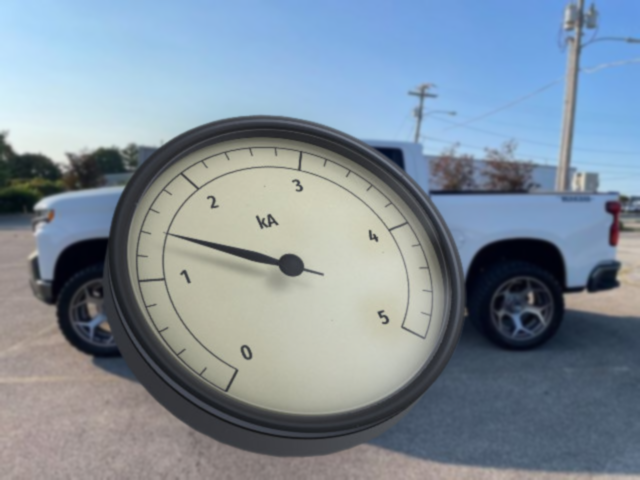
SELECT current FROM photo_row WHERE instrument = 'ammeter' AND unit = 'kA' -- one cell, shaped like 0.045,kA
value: 1.4,kA
